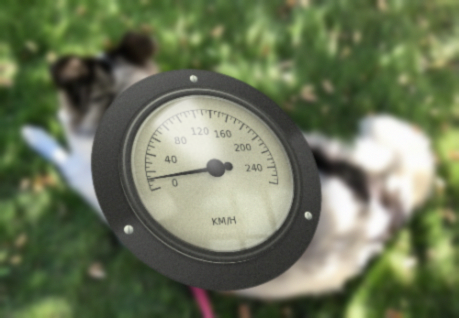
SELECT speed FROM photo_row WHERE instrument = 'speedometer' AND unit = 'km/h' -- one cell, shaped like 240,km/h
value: 10,km/h
